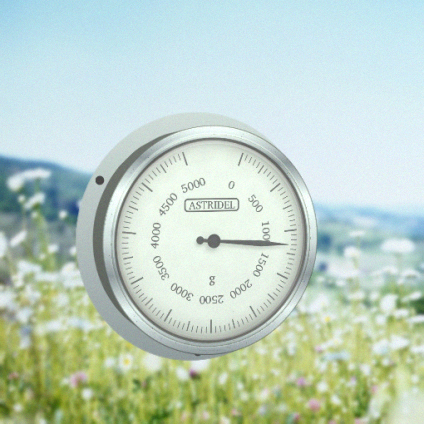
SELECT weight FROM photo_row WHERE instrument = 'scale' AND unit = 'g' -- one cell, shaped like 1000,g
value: 1150,g
